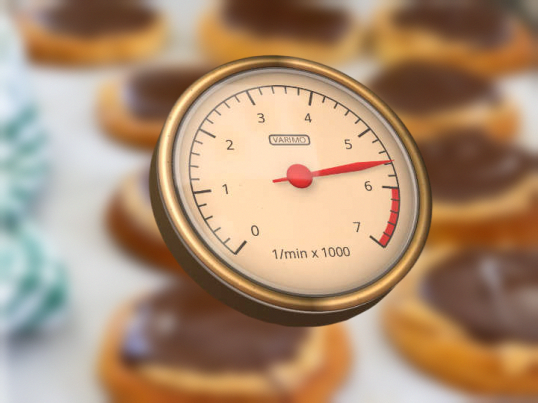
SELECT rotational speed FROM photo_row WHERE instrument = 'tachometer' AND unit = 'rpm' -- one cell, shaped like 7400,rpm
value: 5600,rpm
